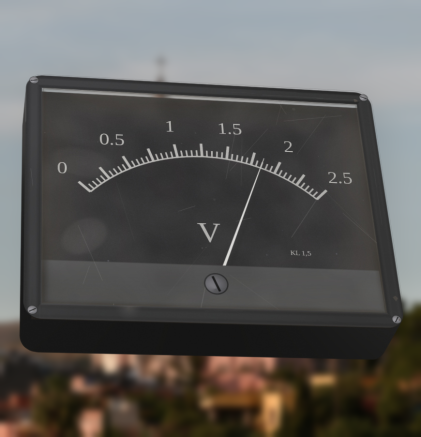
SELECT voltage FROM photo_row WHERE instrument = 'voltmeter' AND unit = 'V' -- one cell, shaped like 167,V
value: 1.85,V
